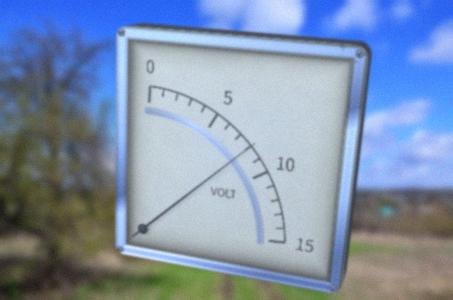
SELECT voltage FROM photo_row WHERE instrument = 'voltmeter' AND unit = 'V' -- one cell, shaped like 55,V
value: 8,V
